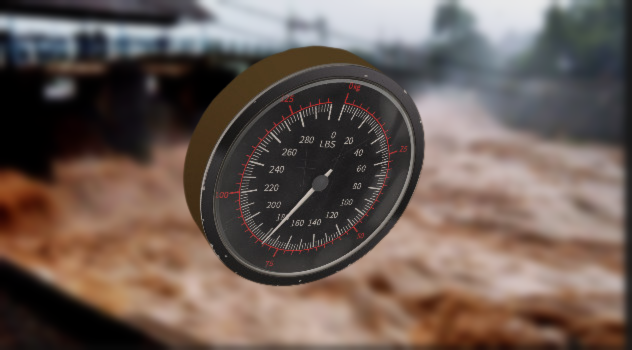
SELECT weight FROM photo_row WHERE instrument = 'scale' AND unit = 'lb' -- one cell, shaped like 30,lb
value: 180,lb
